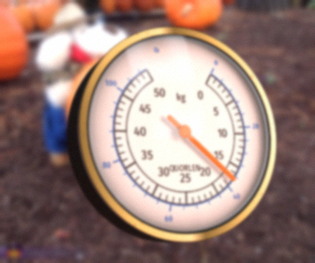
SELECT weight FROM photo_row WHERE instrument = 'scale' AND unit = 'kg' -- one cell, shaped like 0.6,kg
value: 17,kg
